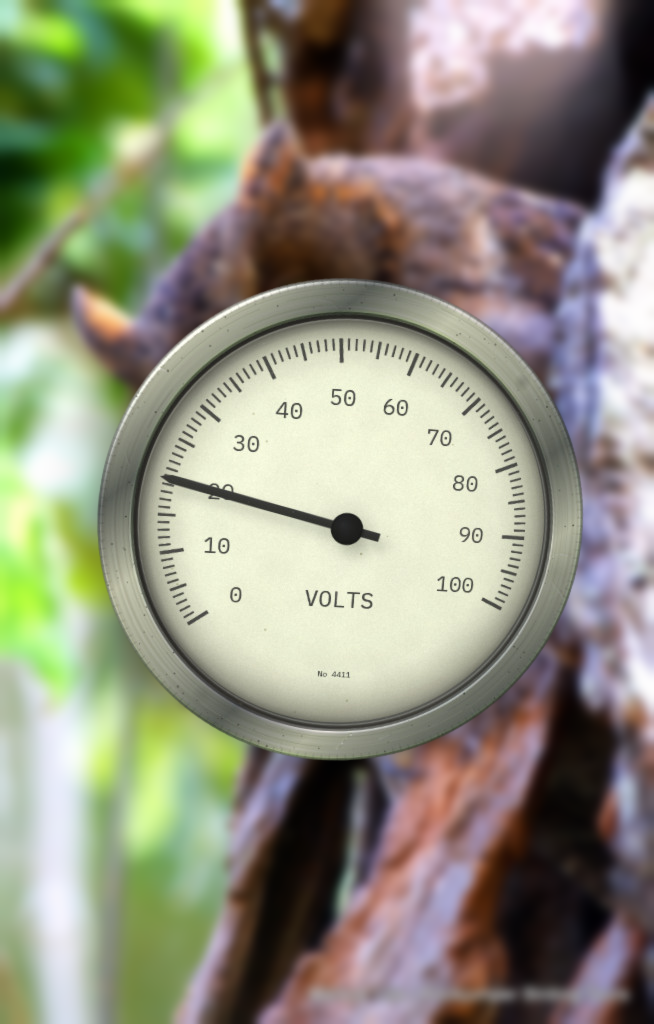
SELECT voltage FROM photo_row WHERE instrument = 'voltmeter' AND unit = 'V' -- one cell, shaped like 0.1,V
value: 20,V
